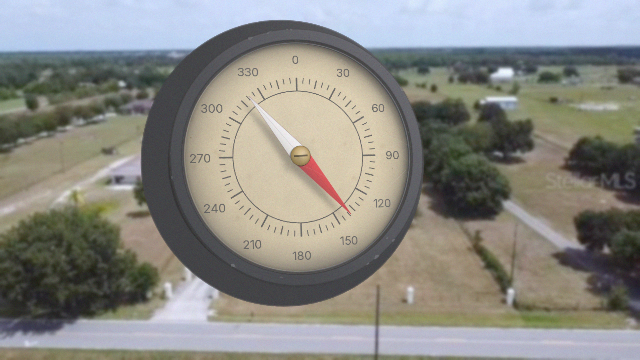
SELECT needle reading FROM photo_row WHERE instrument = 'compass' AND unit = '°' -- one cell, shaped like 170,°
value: 140,°
